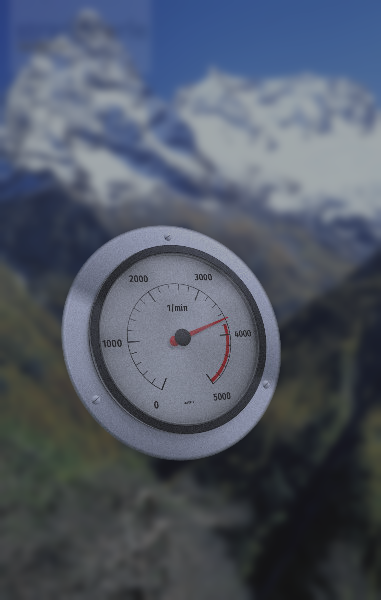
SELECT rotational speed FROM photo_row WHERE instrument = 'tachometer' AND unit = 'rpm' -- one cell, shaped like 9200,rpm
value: 3700,rpm
